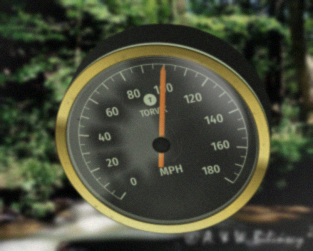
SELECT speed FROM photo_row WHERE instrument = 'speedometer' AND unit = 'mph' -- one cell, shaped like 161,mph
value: 100,mph
